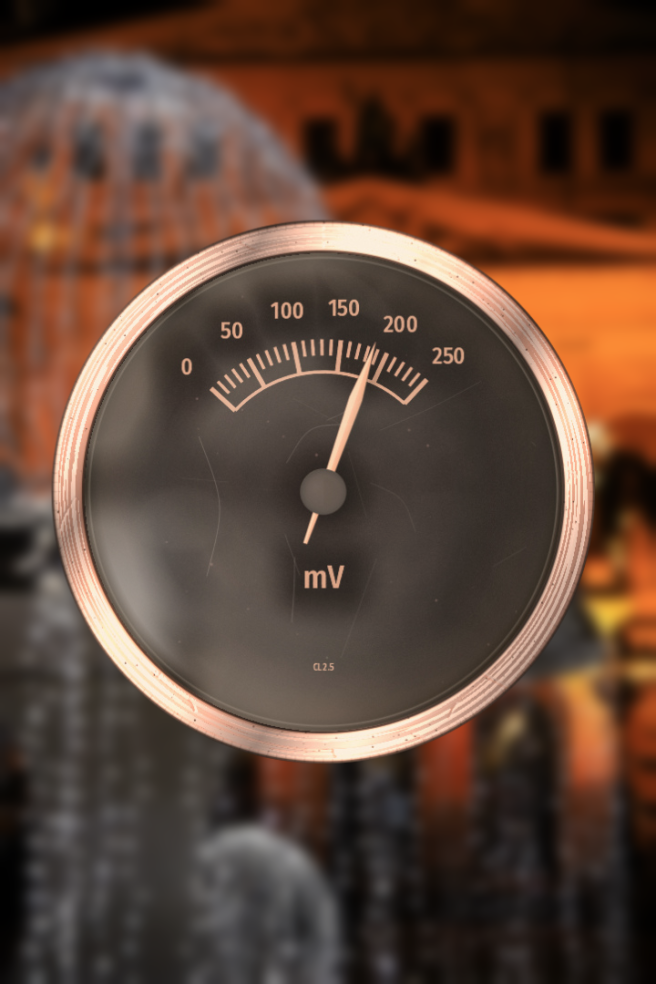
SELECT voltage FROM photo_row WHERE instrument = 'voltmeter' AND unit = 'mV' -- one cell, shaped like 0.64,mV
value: 185,mV
